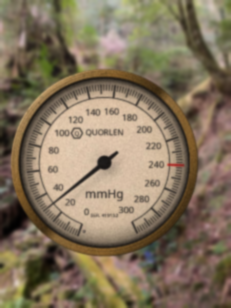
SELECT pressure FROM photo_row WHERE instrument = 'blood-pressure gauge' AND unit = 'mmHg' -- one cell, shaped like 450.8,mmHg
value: 30,mmHg
